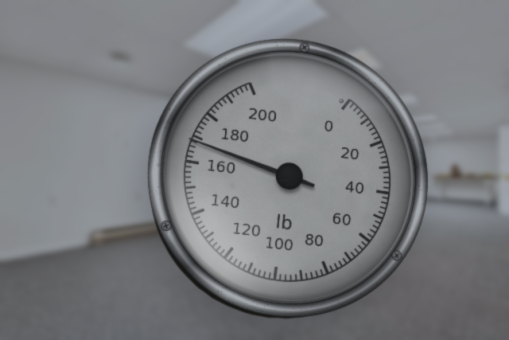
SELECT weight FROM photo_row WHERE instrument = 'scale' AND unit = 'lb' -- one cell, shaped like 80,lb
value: 168,lb
